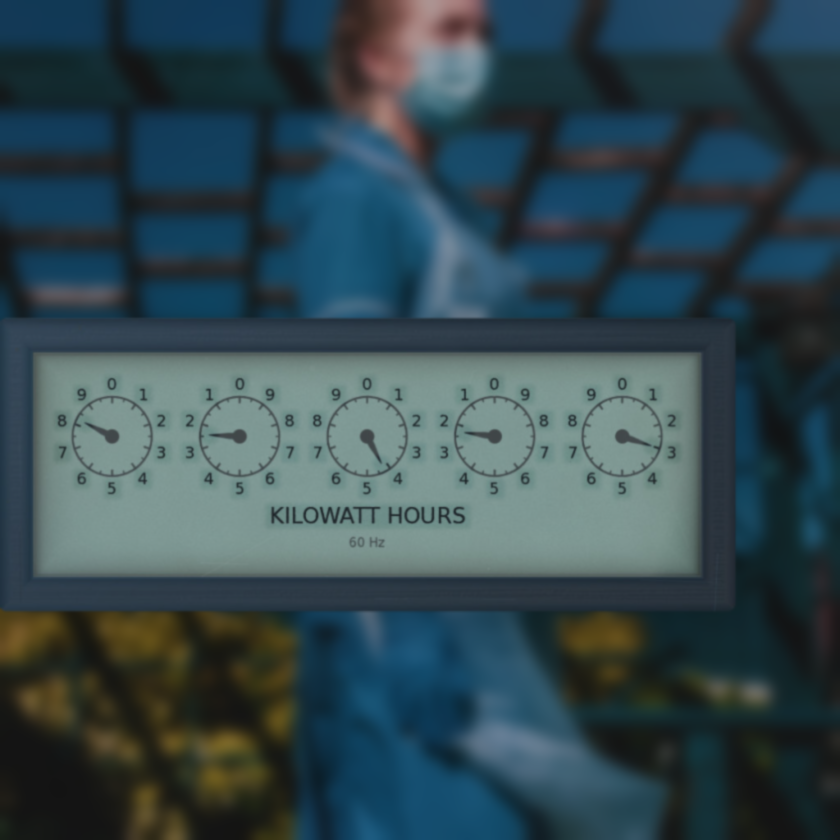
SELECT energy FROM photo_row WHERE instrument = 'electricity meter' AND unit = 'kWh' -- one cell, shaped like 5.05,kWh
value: 82423,kWh
